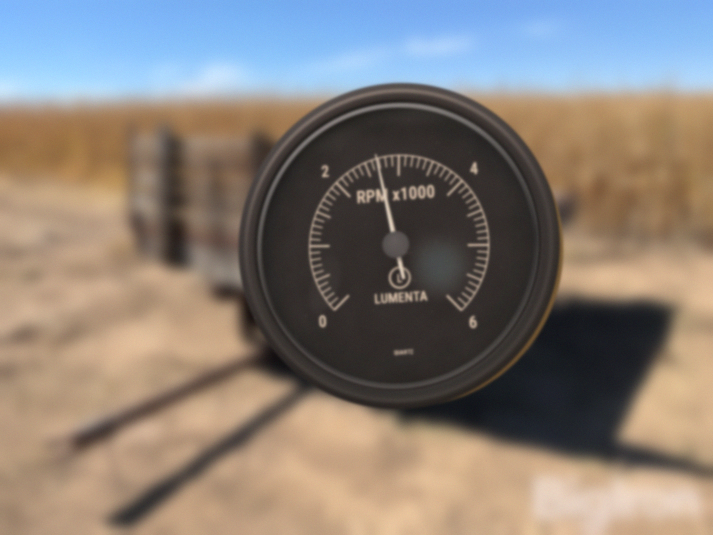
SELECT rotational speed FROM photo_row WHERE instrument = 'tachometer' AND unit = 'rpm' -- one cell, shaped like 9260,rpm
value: 2700,rpm
